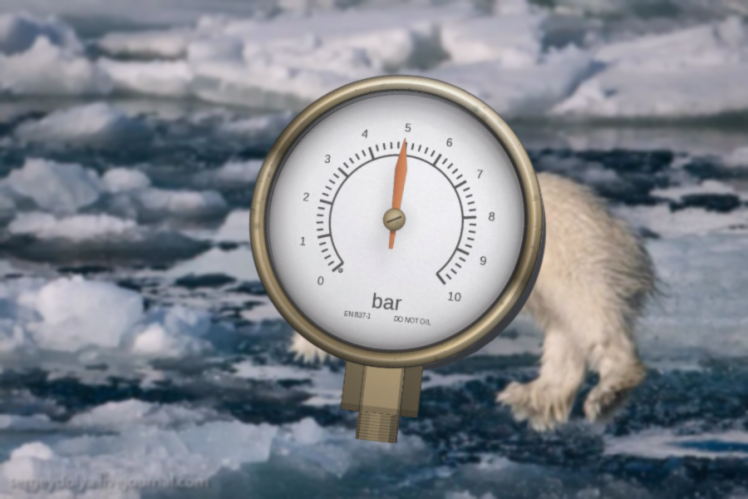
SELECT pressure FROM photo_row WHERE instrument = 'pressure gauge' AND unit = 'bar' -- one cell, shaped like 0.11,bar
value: 5,bar
